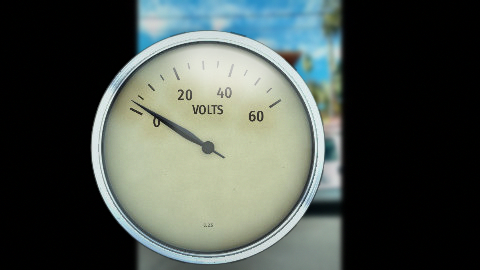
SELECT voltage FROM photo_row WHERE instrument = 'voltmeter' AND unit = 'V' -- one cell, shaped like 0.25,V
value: 2.5,V
